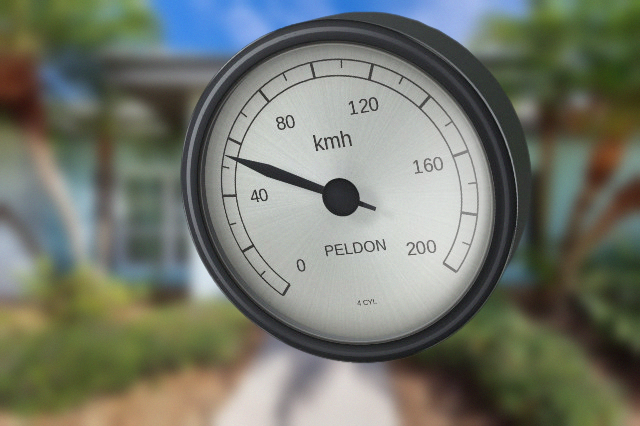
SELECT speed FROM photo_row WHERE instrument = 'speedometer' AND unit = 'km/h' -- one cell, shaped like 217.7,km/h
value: 55,km/h
